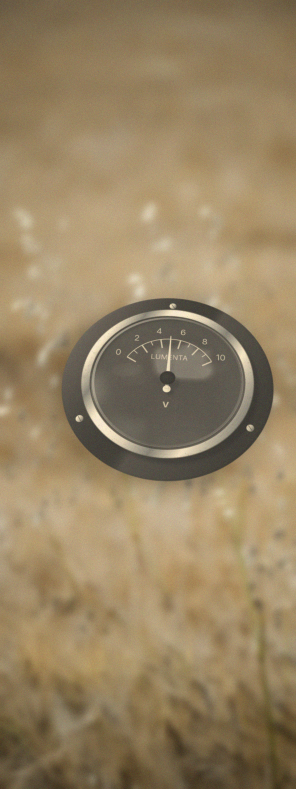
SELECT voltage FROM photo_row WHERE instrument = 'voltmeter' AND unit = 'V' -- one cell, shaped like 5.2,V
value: 5,V
